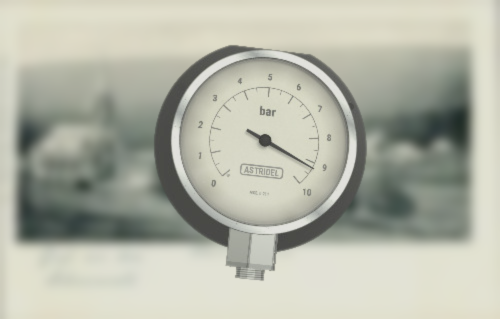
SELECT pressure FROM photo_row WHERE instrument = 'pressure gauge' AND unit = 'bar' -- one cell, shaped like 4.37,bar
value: 9.25,bar
